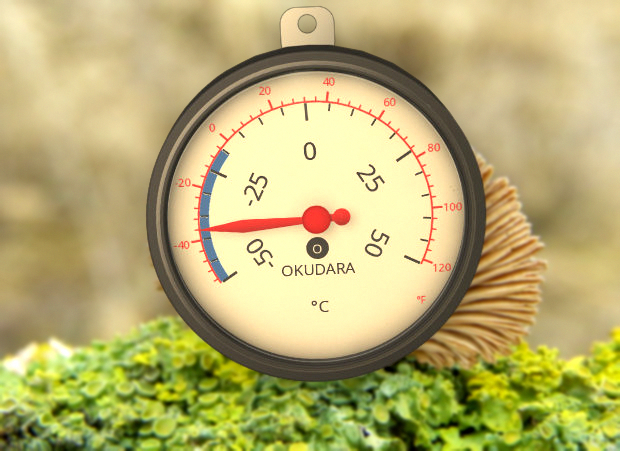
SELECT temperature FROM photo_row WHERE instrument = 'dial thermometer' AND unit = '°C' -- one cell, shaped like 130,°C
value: -37.5,°C
